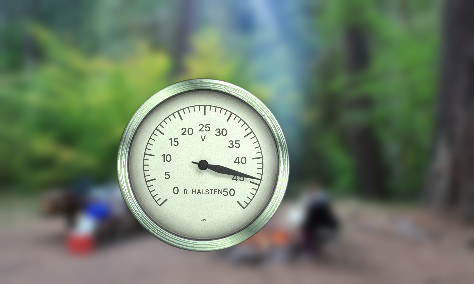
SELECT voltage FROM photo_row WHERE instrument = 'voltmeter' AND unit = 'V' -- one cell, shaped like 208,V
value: 44,V
